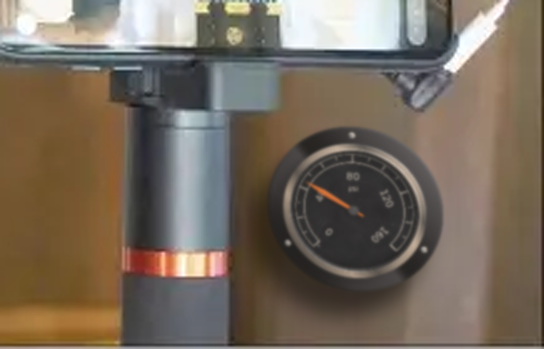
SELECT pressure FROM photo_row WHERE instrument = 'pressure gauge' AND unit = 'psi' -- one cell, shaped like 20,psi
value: 45,psi
